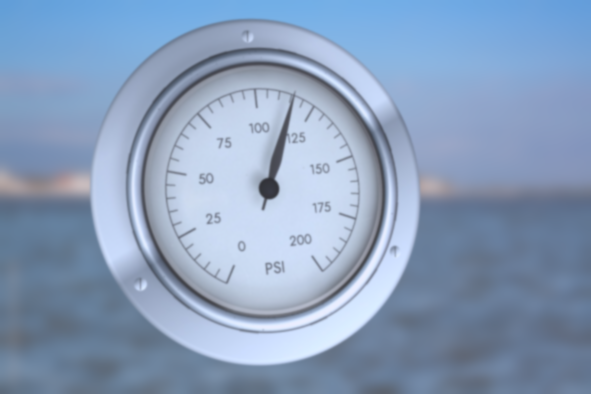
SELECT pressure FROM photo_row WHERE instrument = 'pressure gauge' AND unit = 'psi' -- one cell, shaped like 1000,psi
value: 115,psi
